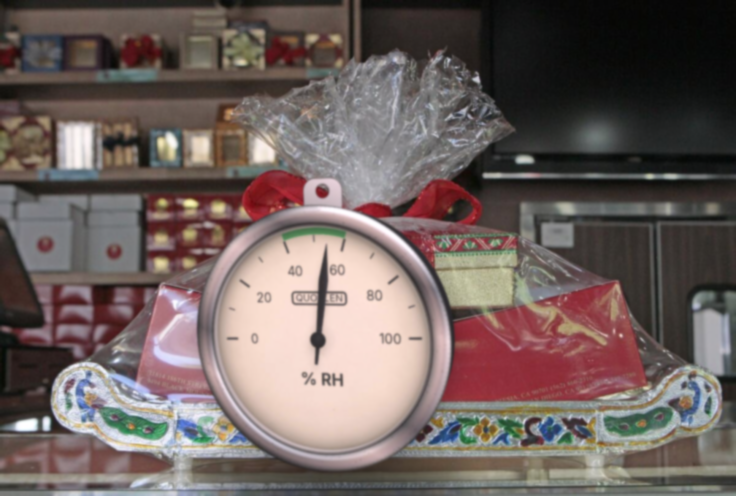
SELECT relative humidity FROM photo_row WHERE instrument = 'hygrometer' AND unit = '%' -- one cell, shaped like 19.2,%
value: 55,%
